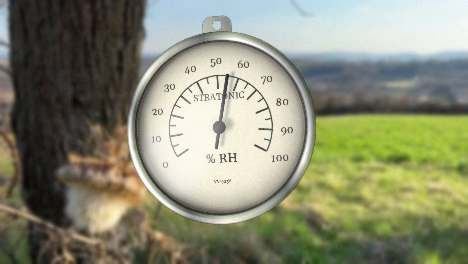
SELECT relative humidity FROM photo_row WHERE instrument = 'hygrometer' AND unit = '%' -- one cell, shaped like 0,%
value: 55,%
